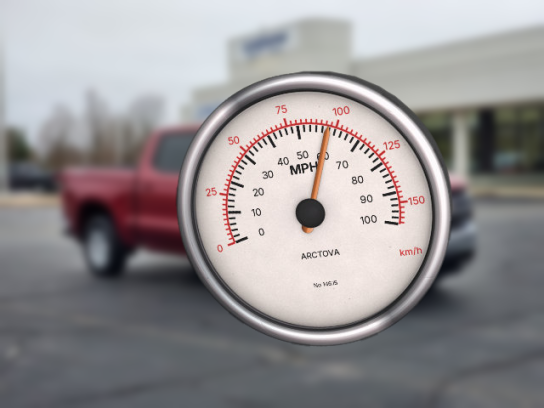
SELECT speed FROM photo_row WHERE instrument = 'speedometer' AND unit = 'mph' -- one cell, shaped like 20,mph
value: 60,mph
